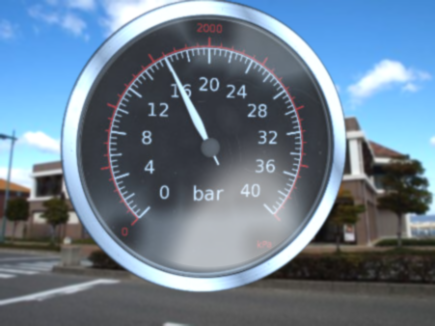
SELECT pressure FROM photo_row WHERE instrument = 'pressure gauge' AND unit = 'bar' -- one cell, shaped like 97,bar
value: 16,bar
